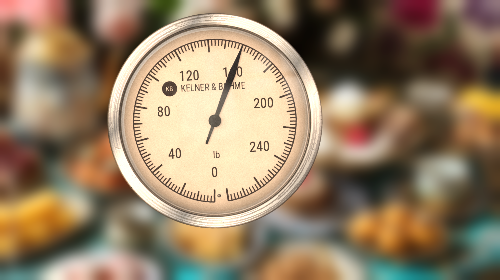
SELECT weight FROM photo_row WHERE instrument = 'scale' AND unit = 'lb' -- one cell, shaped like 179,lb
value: 160,lb
